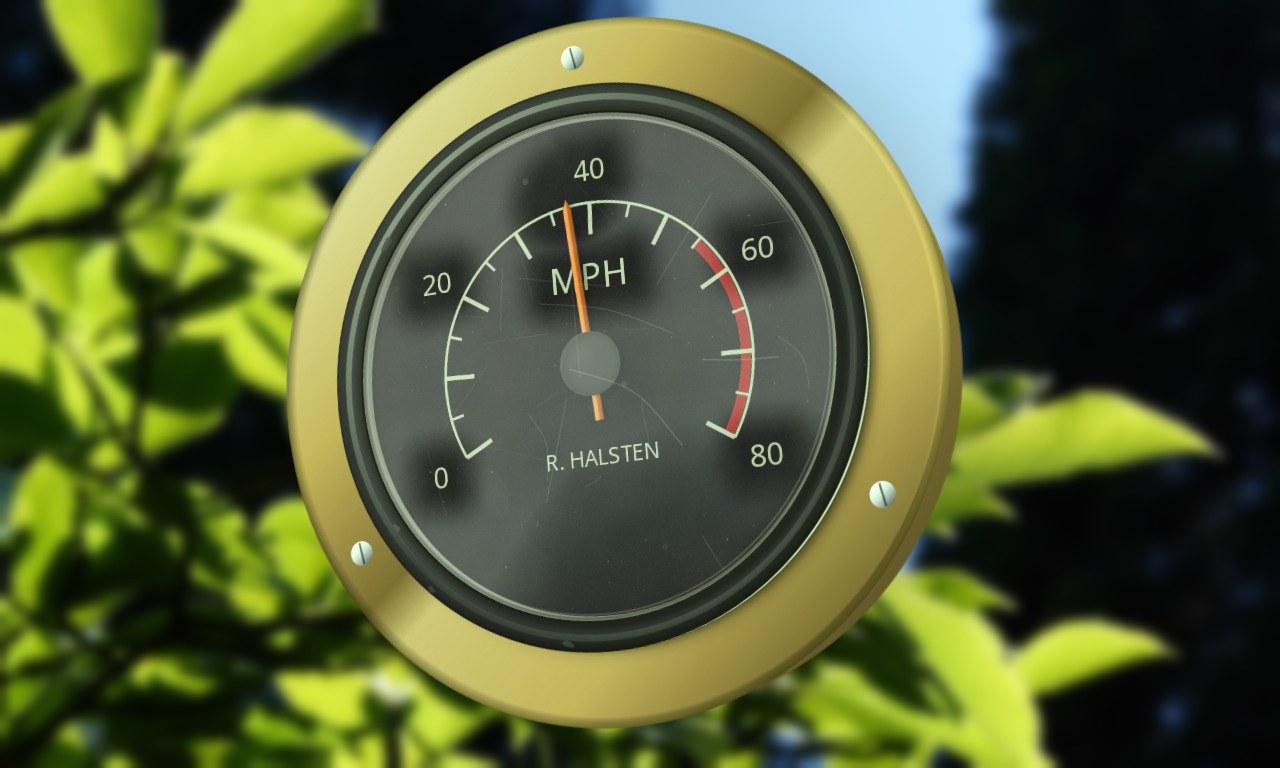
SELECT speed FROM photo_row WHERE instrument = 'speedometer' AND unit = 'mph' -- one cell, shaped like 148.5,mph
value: 37.5,mph
